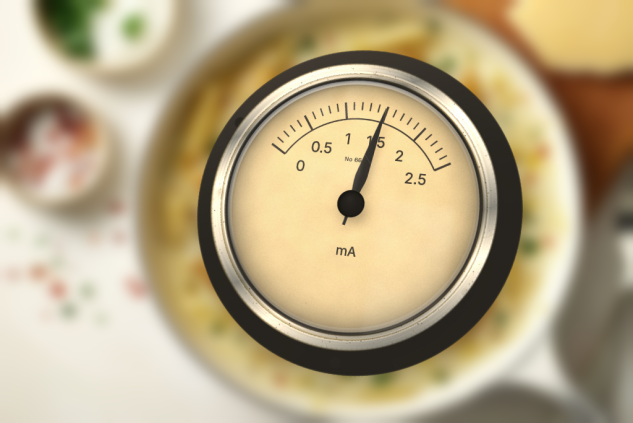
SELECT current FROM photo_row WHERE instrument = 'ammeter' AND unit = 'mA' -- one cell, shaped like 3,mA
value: 1.5,mA
